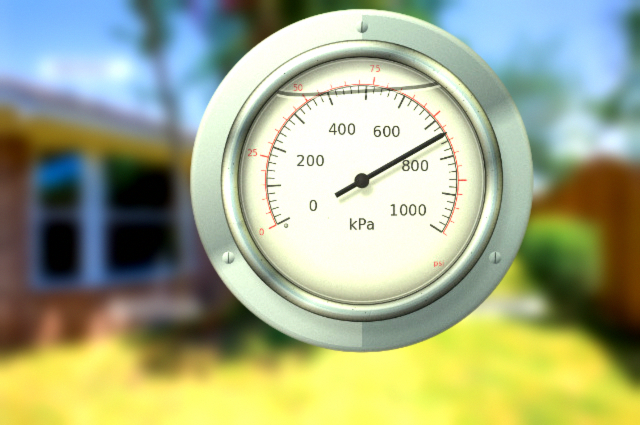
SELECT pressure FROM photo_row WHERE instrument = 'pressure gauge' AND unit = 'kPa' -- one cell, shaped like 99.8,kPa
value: 740,kPa
